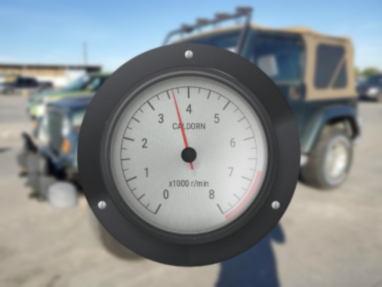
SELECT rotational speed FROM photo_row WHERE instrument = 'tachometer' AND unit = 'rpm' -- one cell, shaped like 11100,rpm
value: 3625,rpm
